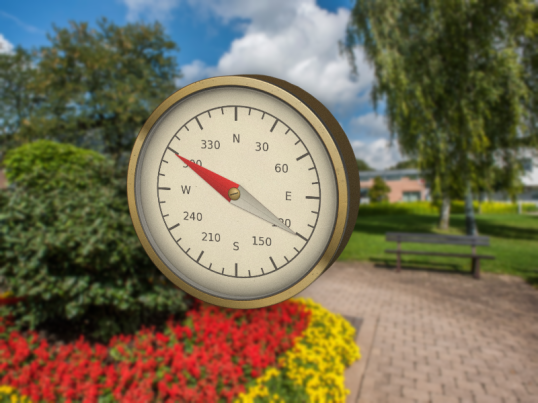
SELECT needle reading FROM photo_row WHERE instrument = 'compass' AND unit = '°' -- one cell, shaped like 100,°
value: 300,°
